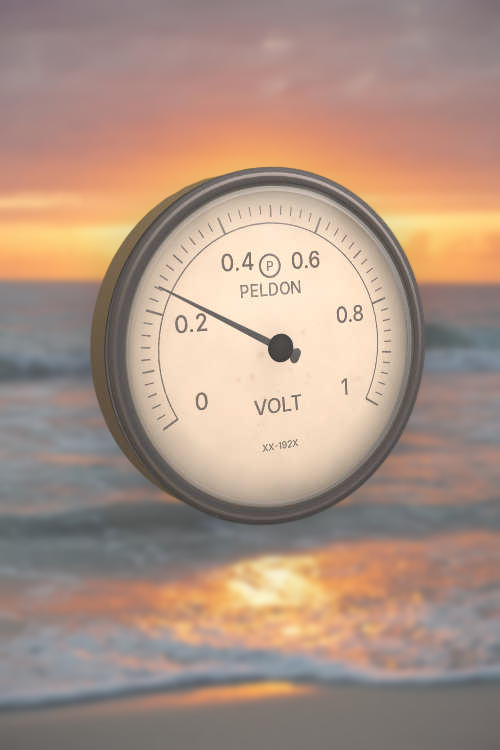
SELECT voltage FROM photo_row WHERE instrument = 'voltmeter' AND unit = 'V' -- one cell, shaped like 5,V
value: 0.24,V
